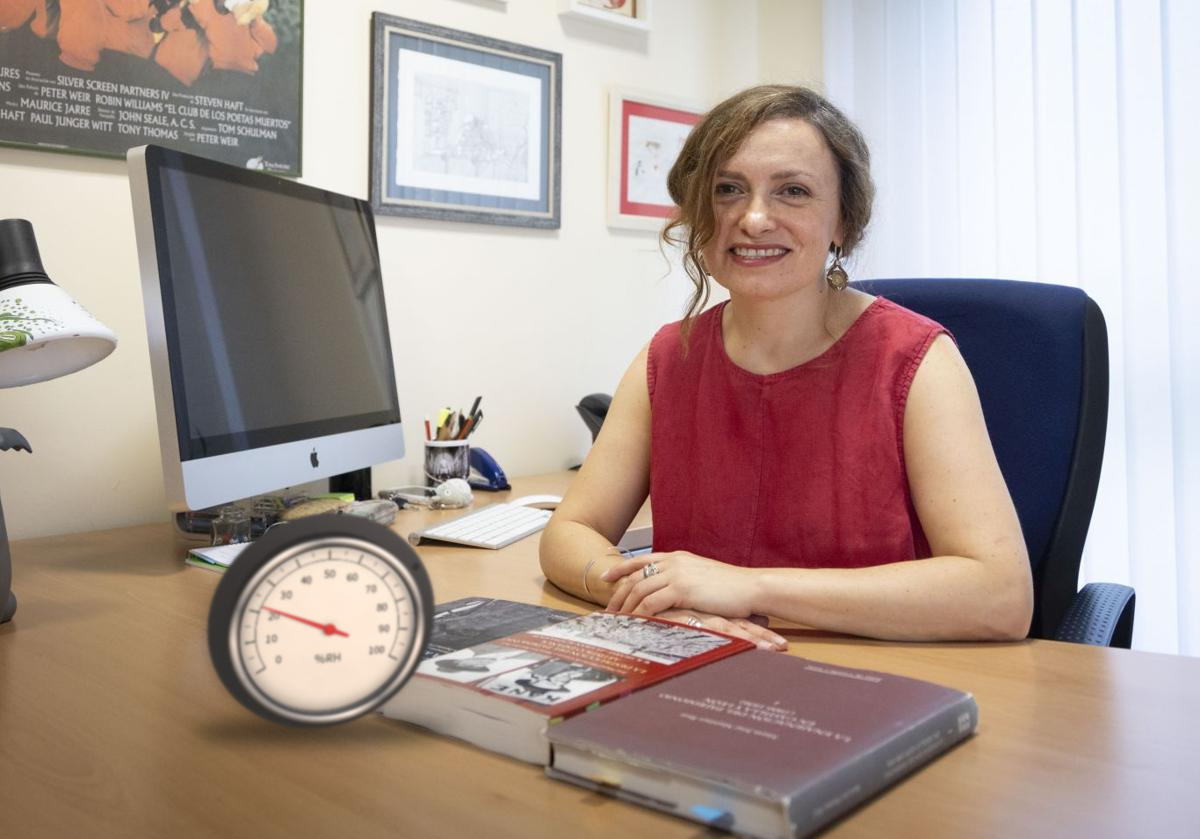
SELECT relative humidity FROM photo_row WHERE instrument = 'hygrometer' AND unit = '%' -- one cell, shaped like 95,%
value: 22.5,%
